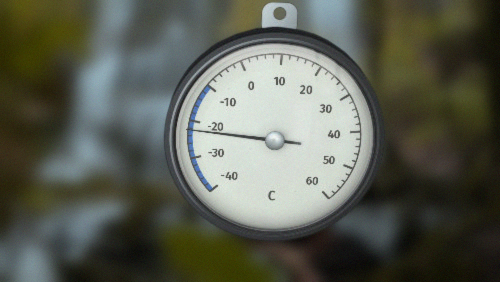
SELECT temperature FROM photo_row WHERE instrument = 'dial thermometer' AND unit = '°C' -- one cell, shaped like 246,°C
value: -22,°C
